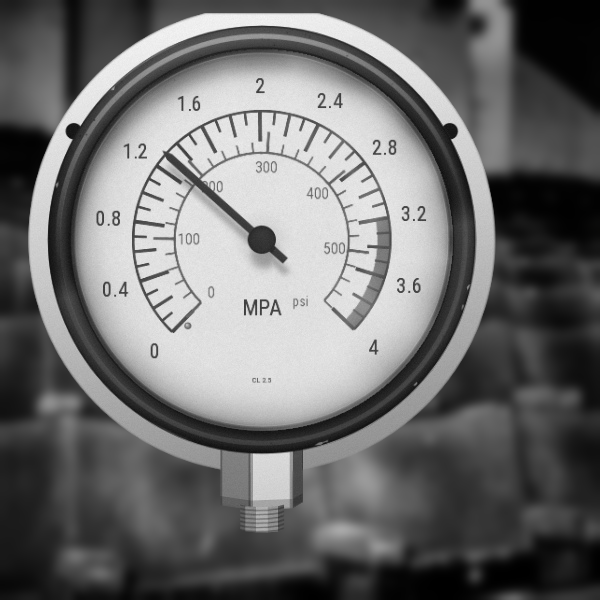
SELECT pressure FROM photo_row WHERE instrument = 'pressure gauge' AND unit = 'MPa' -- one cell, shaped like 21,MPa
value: 1.3,MPa
